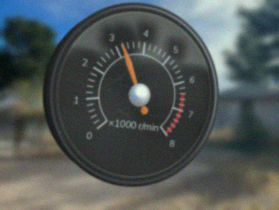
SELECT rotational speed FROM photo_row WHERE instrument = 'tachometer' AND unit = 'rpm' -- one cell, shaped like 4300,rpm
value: 3200,rpm
